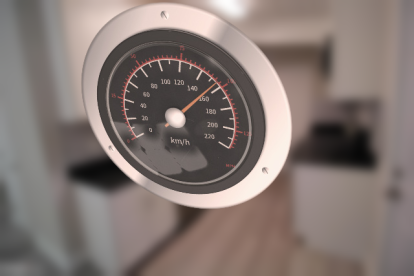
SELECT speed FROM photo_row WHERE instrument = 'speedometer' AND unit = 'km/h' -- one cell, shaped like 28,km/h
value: 155,km/h
